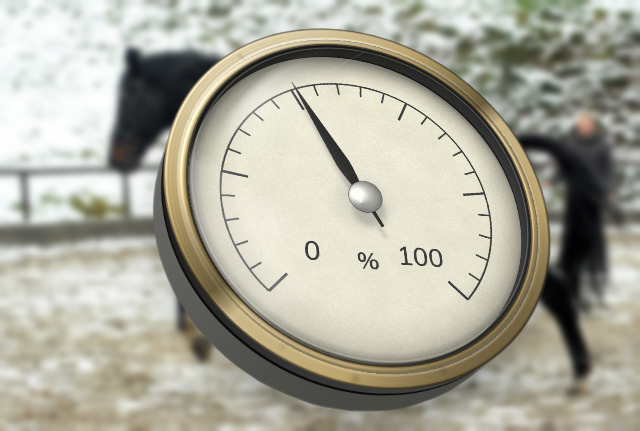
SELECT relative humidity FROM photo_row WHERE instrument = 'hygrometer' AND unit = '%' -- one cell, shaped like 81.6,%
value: 40,%
